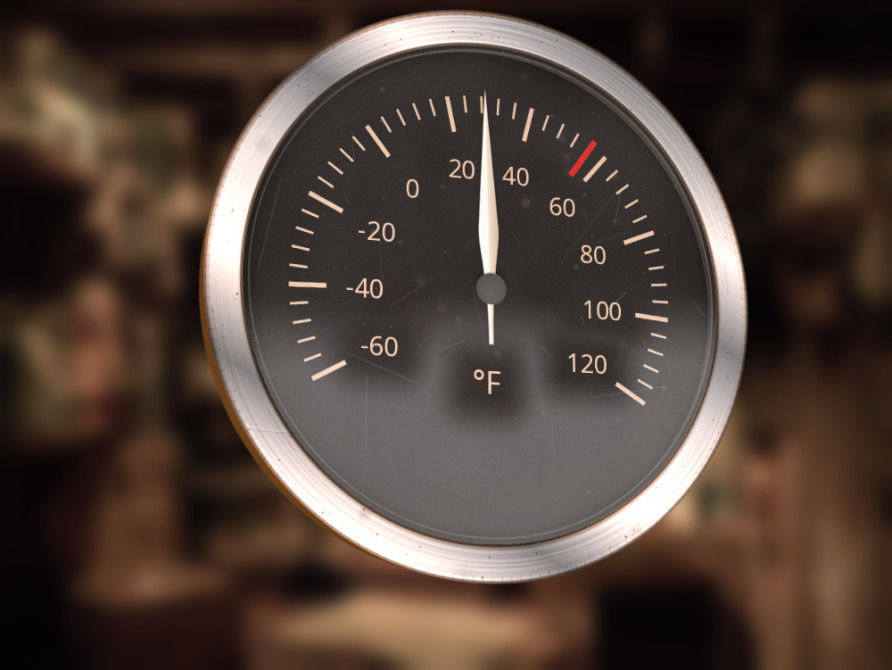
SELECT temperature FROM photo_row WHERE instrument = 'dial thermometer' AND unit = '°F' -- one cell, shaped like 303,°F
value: 28,°F
